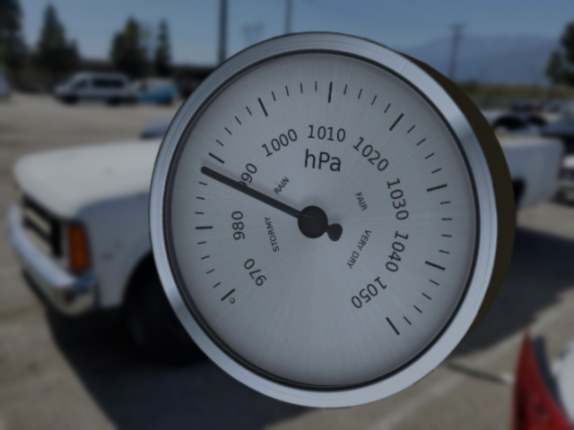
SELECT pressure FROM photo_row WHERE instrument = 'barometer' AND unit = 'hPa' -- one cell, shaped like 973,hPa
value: 988,hPa
